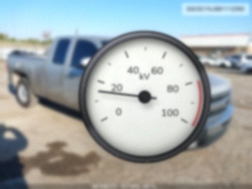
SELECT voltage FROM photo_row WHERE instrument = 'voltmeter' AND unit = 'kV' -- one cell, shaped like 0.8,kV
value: 15,kV
